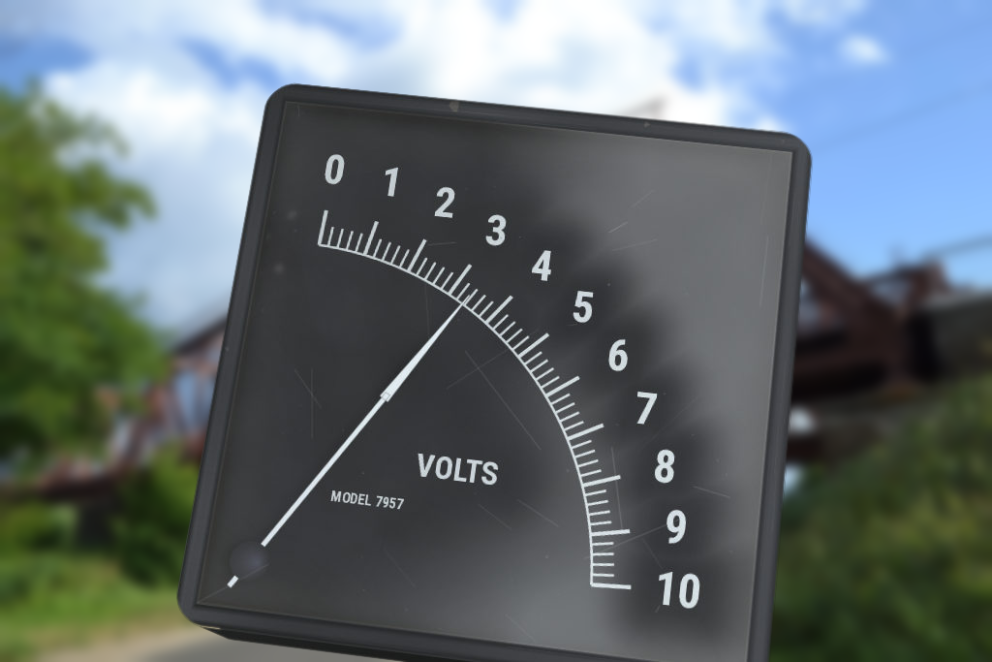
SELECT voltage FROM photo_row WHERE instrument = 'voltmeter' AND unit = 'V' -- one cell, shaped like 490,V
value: 3.4,V
